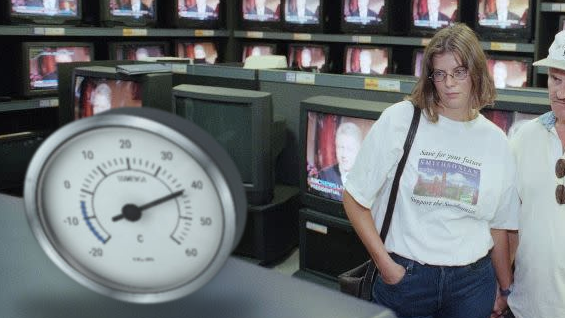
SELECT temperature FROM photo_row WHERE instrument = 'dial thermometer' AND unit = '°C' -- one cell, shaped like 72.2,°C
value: 40,°C
